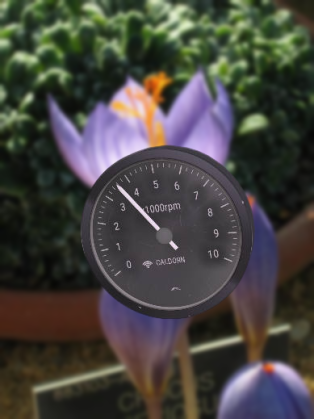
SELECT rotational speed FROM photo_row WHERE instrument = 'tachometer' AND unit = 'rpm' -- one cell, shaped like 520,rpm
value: 3600,rpm
